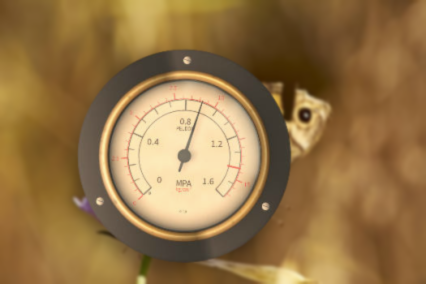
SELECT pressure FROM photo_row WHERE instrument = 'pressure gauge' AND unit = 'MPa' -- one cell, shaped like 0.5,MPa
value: 0.9,MPa
